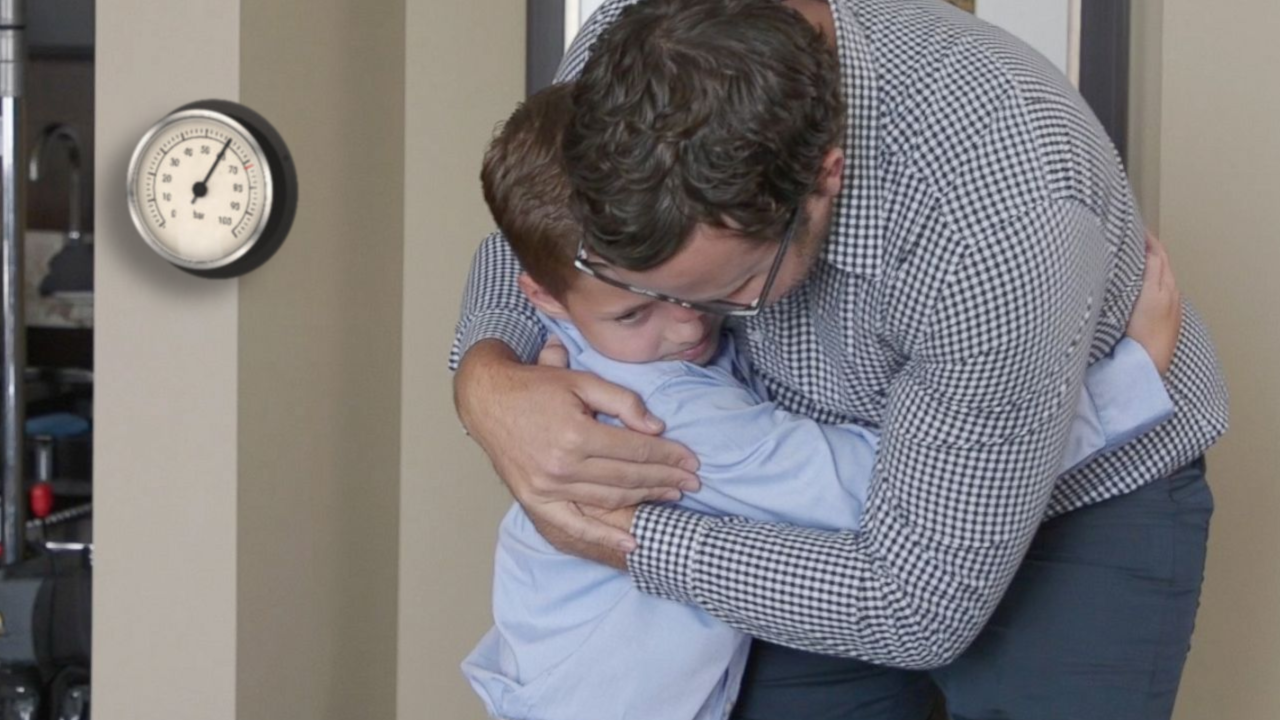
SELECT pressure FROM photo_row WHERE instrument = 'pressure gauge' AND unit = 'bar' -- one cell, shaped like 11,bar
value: 60,bar
